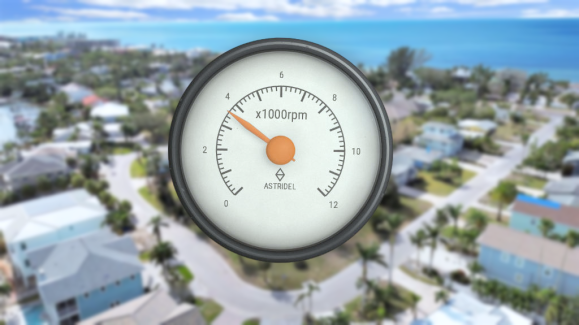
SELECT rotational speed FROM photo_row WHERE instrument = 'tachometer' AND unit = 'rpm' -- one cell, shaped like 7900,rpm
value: 3600,rpm
